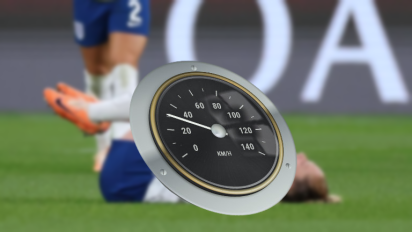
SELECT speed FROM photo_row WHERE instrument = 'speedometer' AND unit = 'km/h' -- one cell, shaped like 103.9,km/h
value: 30,km/h
